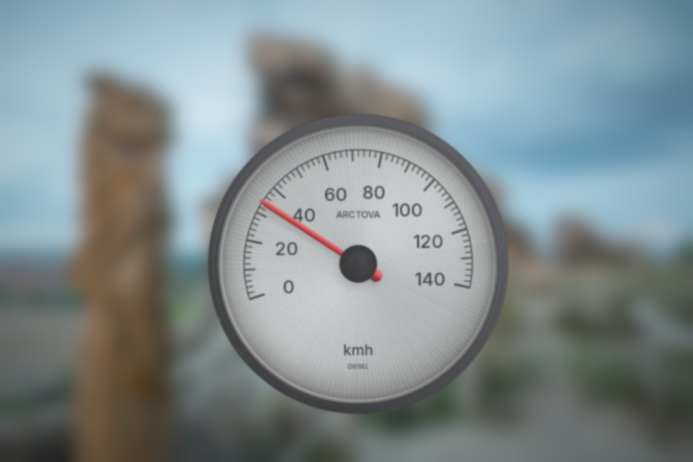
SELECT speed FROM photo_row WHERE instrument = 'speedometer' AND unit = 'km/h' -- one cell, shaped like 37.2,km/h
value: 34,km/h
